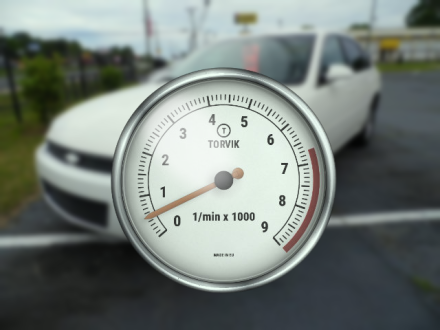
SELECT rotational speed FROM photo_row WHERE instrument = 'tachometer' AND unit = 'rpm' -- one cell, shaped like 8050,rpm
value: 500,rpm
